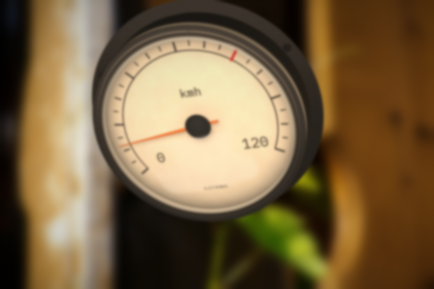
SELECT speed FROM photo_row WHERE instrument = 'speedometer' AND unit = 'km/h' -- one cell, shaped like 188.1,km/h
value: 12.5,km/h
